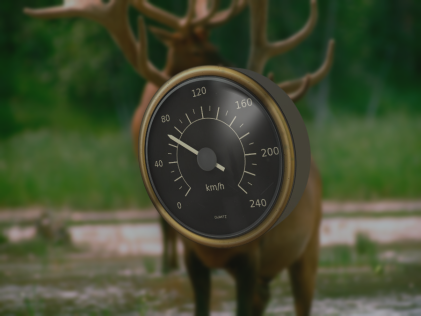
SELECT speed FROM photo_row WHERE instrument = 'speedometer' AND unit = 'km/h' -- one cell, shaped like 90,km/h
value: 70,km/h
